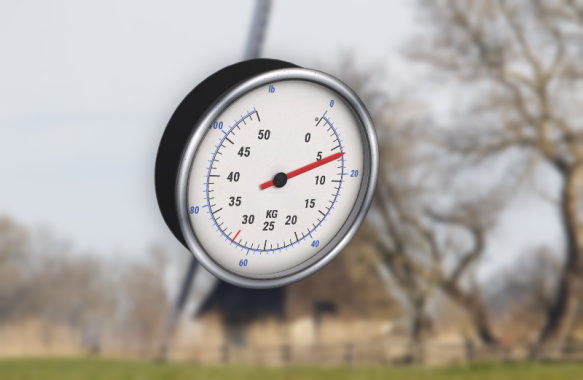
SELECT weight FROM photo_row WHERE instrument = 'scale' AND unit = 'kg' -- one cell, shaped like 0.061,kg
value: 6,kg
